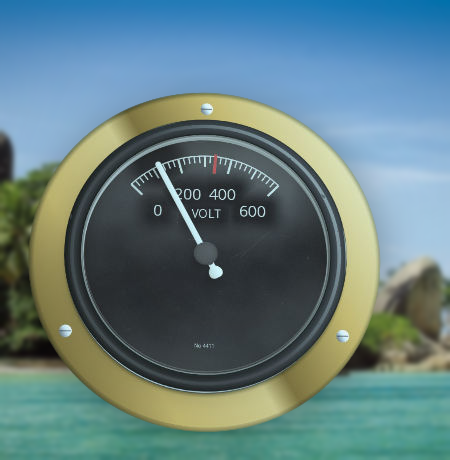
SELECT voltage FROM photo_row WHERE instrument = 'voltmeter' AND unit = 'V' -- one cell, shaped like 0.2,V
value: 120,V
